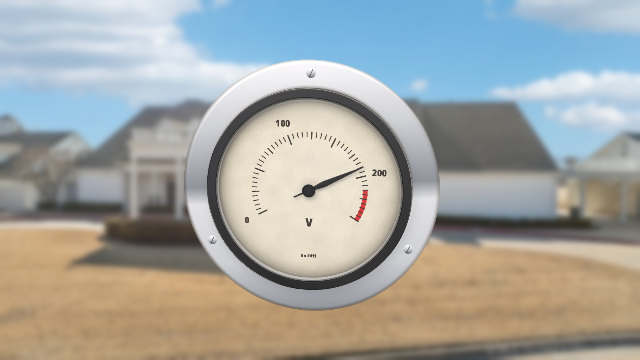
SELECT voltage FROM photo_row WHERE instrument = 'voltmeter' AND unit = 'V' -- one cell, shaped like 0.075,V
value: 190,V
